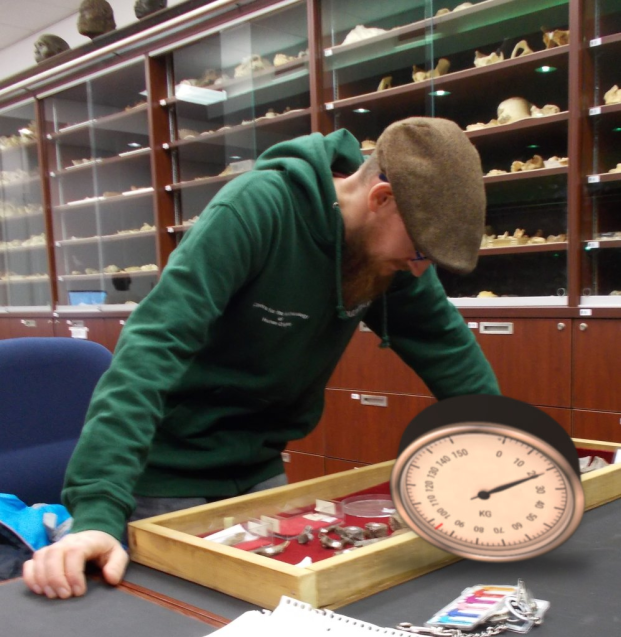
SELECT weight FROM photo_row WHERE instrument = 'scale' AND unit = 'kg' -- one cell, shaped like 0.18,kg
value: 20,kg
